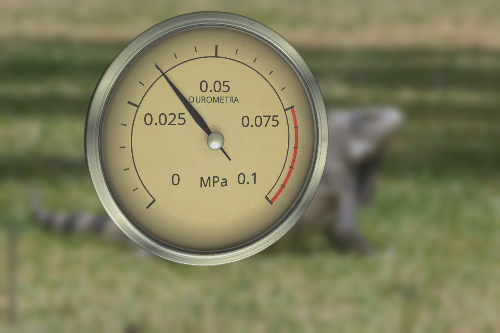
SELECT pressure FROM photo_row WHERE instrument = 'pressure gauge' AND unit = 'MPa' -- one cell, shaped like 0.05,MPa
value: 0.035,MPa
